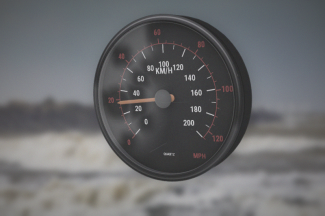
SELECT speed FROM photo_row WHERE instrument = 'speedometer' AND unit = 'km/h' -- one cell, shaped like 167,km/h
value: 30,km/h
